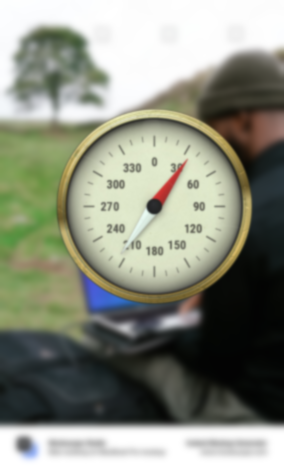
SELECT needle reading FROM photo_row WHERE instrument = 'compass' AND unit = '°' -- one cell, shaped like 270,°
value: 35,°
